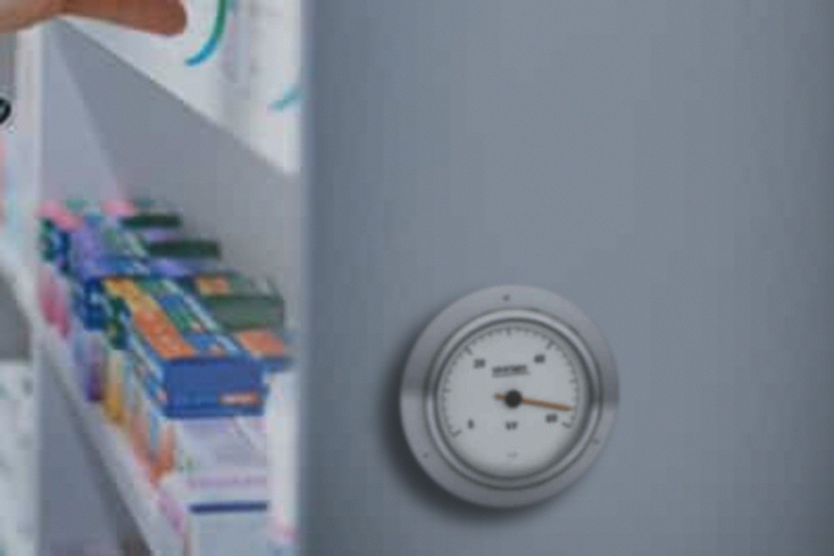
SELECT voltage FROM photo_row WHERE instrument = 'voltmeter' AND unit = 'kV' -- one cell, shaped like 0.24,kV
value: 56,kV
